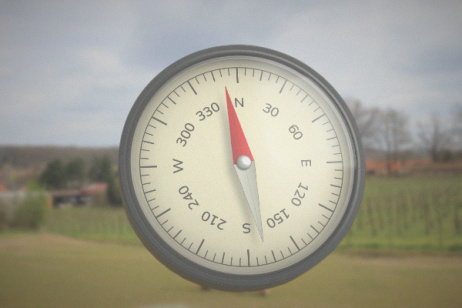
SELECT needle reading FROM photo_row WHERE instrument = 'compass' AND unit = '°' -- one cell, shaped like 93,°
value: 350,°
